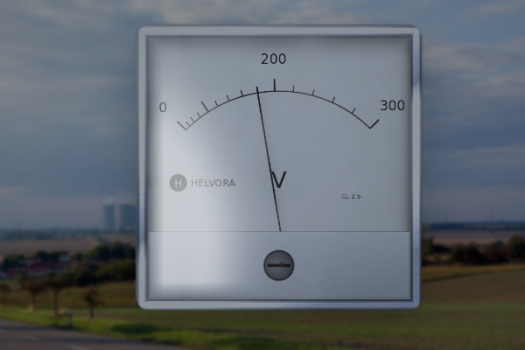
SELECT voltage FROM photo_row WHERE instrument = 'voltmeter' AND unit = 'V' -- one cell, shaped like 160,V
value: 180,V
